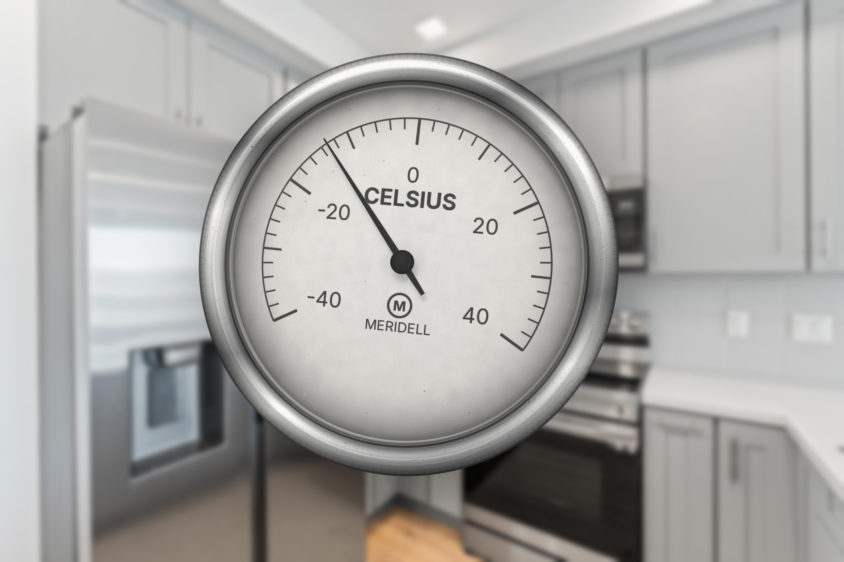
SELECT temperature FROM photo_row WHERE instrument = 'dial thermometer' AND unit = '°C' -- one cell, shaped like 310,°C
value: -13,°C
